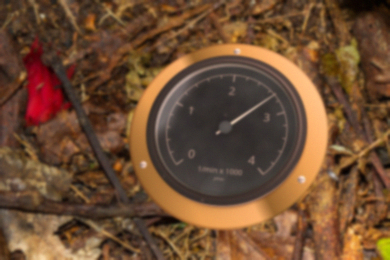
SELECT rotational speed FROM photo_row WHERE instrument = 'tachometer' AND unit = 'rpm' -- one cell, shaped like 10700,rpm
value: 2700,rpm
